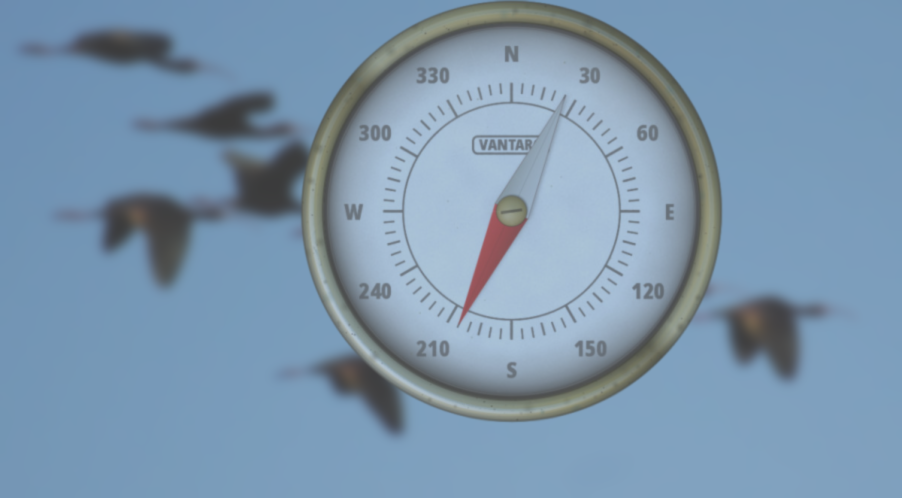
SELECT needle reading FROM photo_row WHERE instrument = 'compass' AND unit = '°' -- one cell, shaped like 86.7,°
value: 205,°
